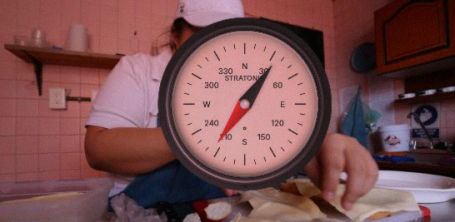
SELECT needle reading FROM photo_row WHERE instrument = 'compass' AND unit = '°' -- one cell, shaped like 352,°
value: 215,°
